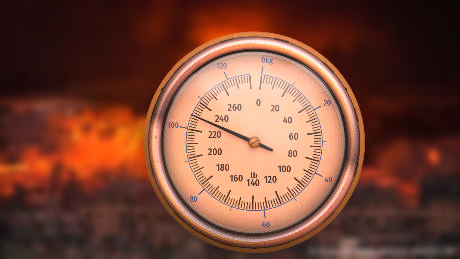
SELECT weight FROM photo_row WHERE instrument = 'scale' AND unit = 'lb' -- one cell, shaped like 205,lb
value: 230,lb
